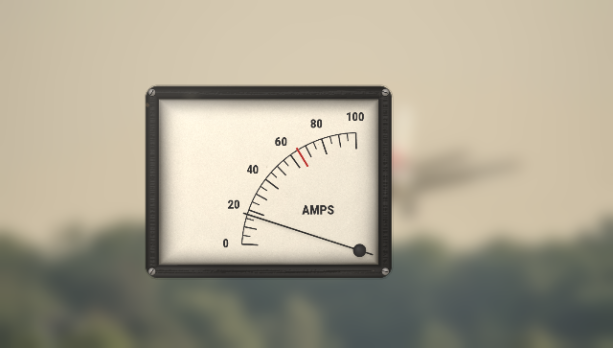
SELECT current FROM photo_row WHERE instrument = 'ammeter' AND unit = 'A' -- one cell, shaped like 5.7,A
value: 17.5,A
